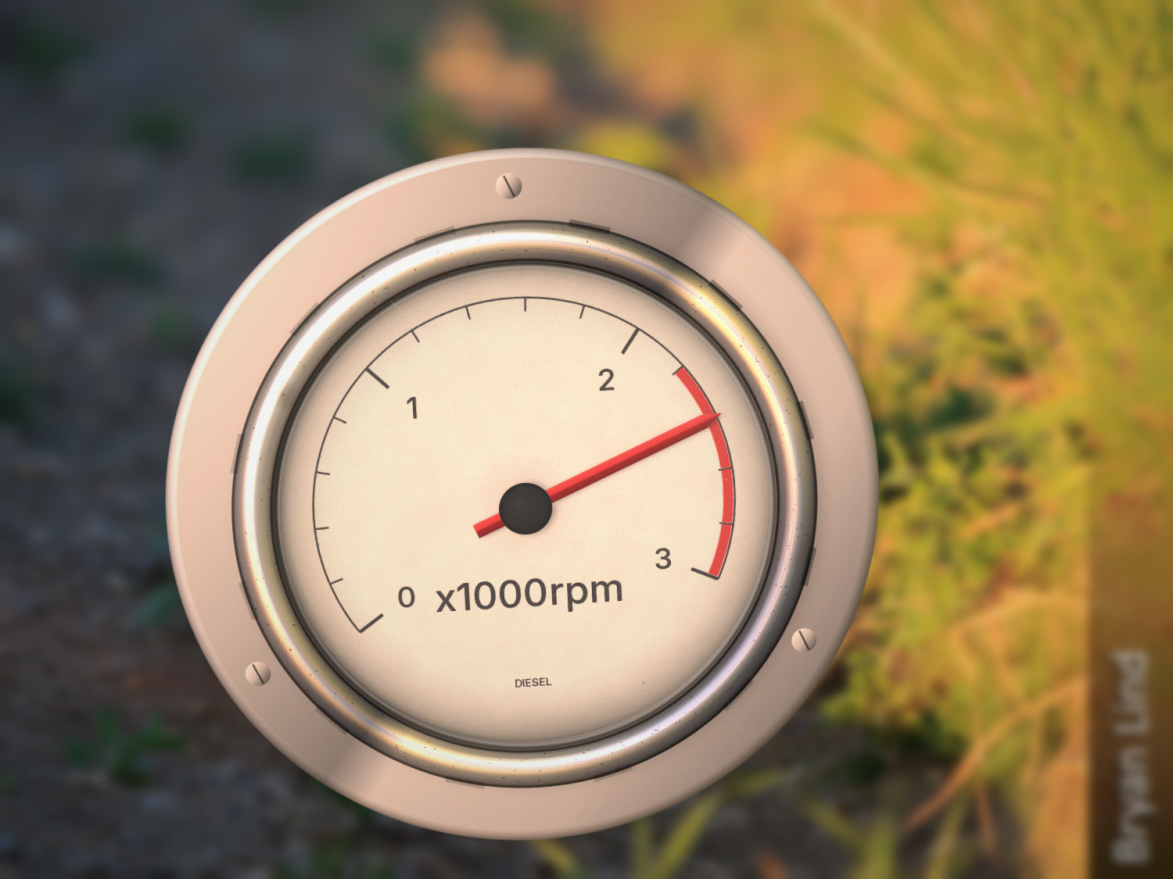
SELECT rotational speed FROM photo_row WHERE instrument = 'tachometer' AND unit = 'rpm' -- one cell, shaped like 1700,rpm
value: 2400,rpm
